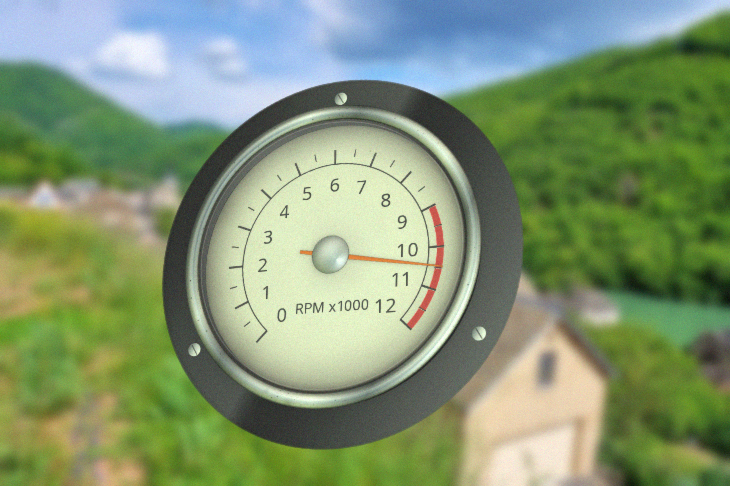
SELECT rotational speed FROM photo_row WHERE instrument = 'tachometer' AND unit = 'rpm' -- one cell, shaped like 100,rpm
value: 10500,rpm
